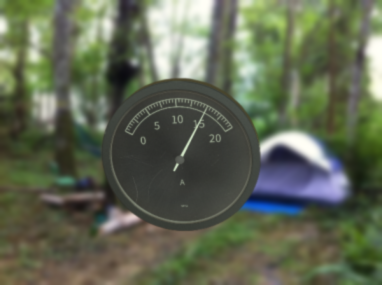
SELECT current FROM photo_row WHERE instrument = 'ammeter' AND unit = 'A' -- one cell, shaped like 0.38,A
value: 15,A
